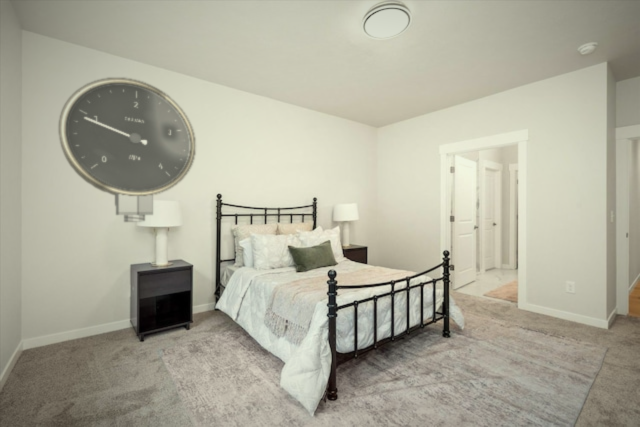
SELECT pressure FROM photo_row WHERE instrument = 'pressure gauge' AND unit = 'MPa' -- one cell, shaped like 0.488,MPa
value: 0.9,MPa
